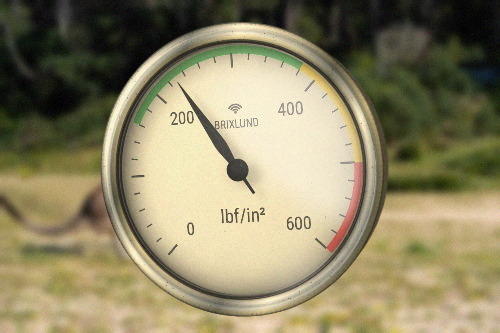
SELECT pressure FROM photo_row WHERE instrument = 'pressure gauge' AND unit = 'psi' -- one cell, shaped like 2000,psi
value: 230,psi
